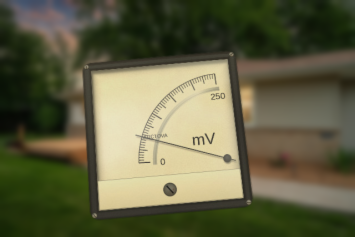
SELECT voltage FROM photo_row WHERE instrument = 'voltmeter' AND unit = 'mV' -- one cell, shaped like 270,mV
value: 50,mV
